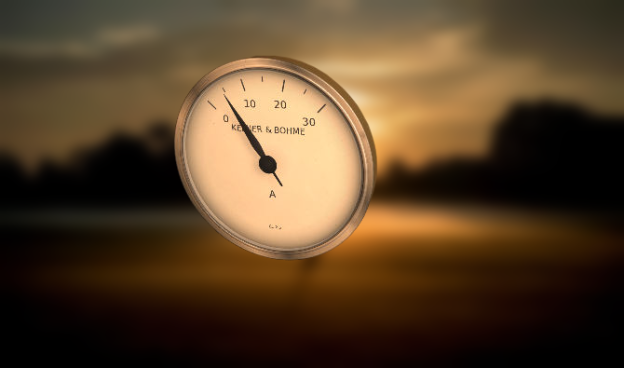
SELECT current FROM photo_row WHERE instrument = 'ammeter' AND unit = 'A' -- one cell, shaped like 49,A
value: 5,A
